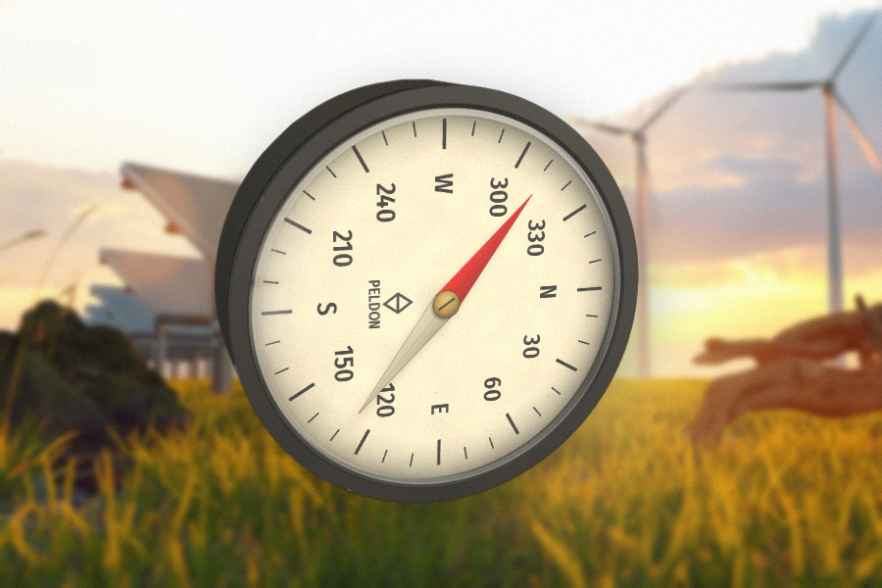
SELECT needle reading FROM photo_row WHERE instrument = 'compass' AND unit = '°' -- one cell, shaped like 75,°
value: 310,°
